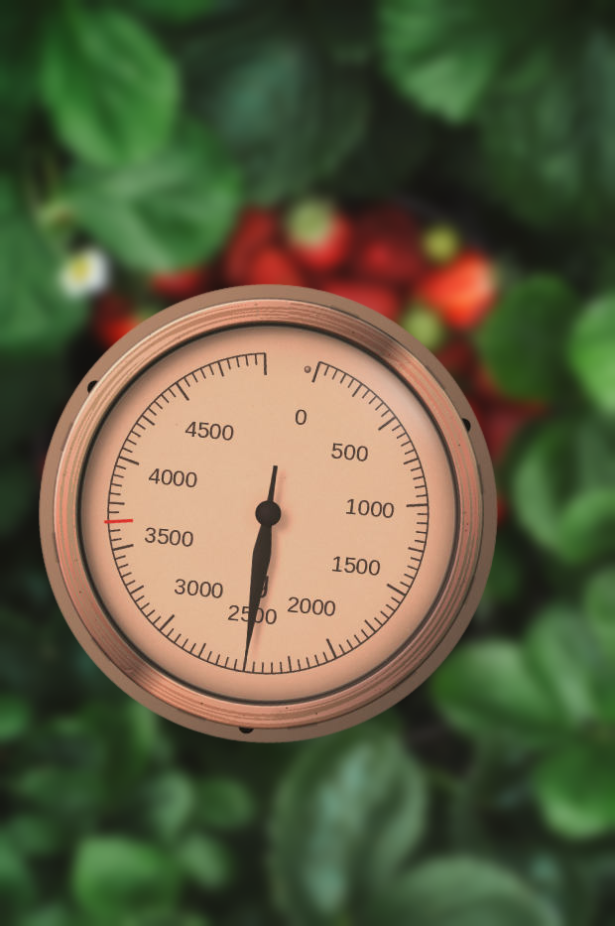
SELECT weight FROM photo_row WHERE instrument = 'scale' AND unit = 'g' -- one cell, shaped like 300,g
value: 2500,g
